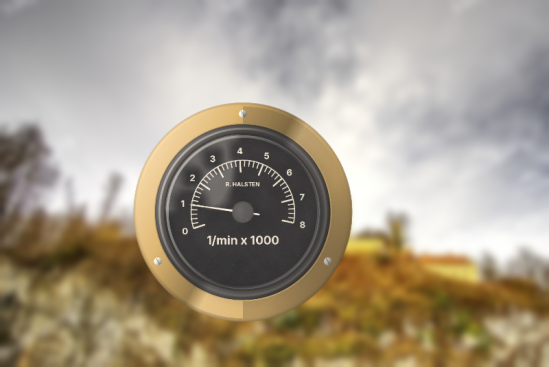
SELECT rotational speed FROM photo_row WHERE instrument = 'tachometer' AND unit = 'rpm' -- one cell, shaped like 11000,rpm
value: 1000,rpm
